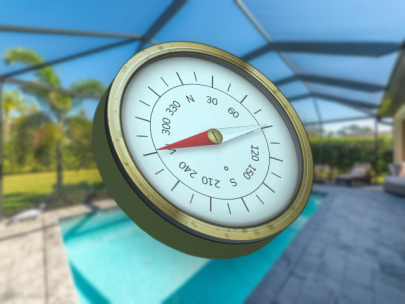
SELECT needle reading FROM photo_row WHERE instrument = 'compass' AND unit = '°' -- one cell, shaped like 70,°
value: 270,°
